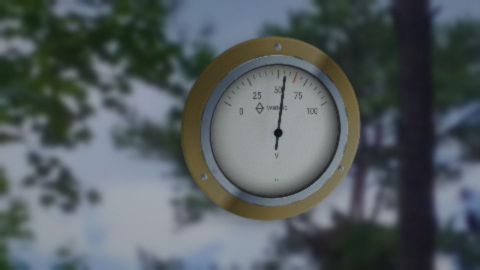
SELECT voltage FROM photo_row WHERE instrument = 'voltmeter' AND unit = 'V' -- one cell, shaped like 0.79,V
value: 55,V
